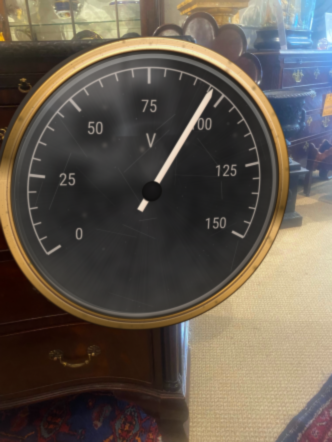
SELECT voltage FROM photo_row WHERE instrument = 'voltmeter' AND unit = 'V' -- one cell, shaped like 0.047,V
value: 95,V
